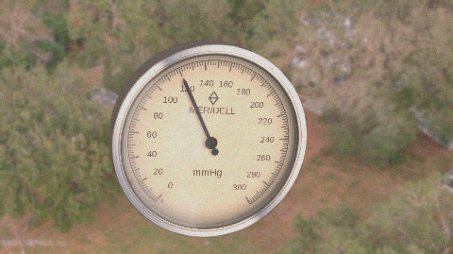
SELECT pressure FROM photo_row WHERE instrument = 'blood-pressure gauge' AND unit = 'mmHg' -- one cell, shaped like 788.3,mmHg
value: 120,mmHg
